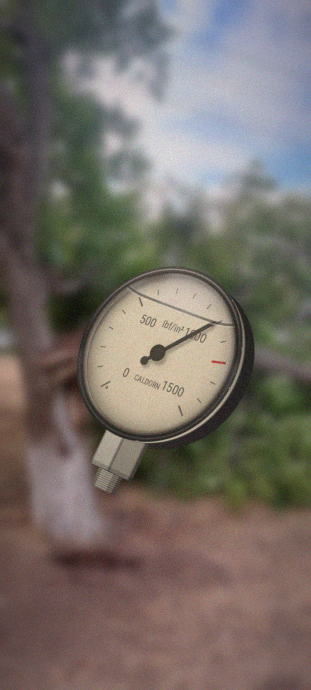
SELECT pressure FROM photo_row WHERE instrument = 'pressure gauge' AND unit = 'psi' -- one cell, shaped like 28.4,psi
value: 1000,psi
